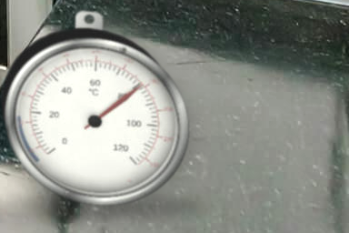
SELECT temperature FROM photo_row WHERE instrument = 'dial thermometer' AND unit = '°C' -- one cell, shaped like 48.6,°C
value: 80,°C
